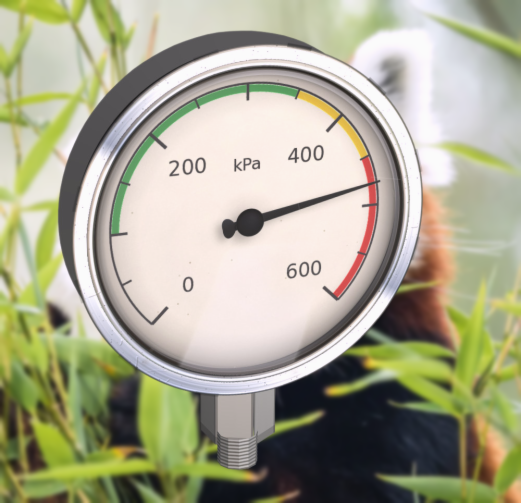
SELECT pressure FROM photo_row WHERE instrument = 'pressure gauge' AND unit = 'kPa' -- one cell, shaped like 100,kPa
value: 475,kPa
